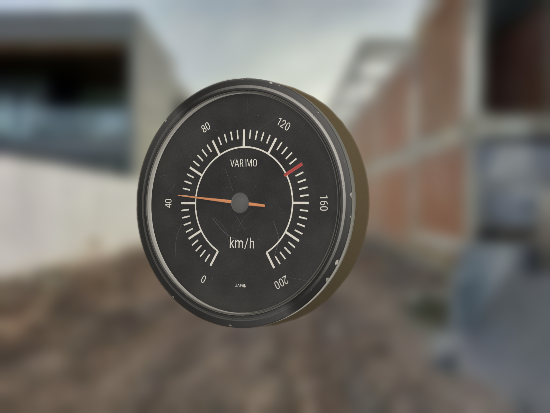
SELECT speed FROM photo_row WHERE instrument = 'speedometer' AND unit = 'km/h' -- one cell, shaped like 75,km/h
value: 44,km/h
